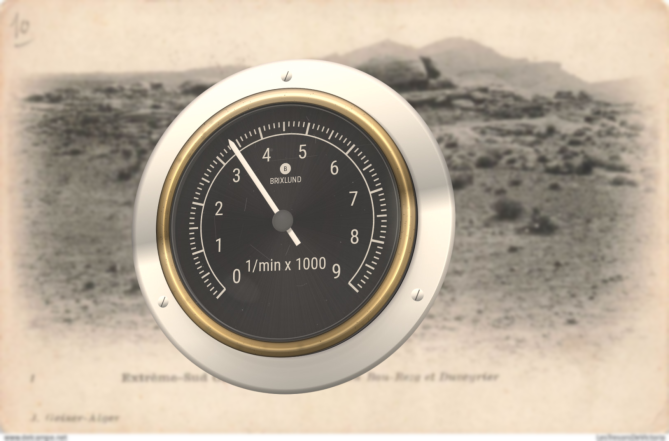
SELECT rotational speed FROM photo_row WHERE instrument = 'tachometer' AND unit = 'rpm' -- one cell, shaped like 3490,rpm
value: 3400,rpm
